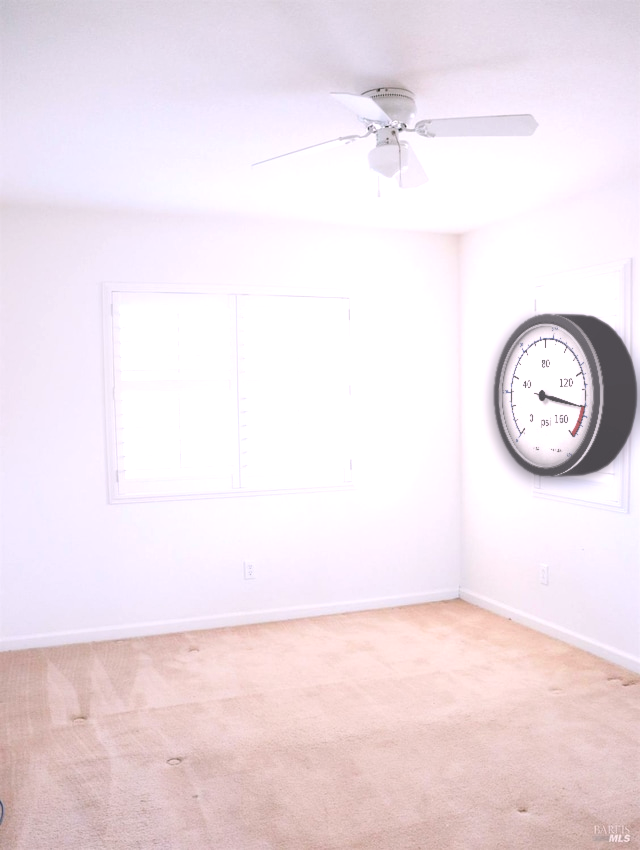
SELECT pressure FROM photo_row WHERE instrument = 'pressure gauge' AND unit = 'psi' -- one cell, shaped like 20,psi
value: 140,psi
